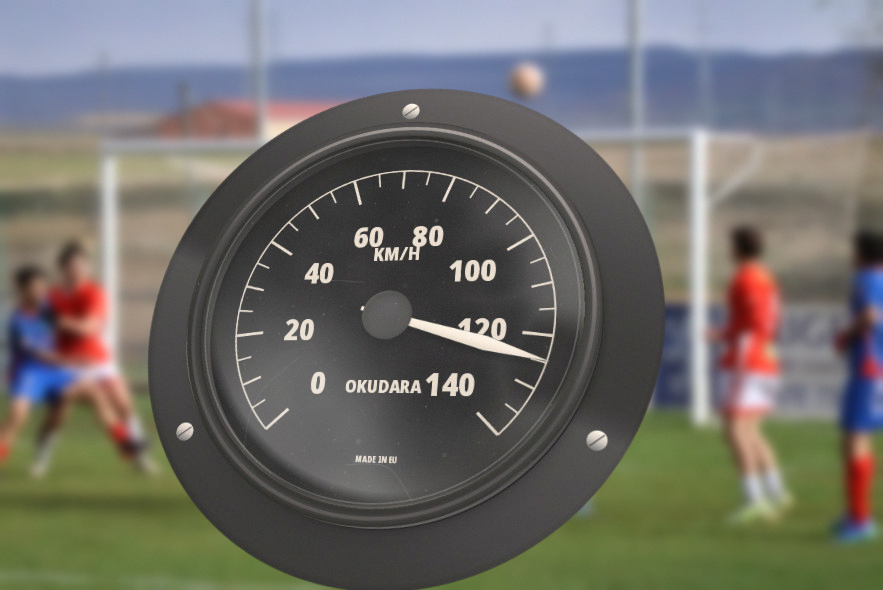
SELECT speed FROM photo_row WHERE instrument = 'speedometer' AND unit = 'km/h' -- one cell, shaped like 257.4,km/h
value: 125,km/h
